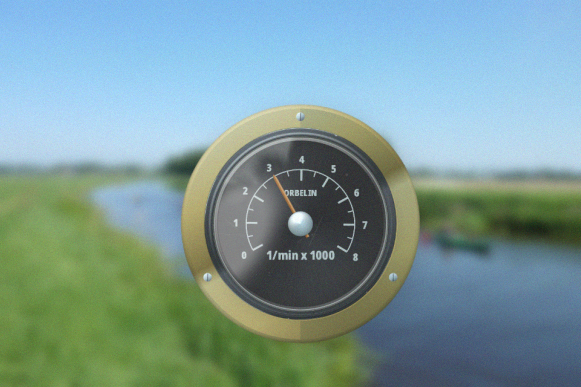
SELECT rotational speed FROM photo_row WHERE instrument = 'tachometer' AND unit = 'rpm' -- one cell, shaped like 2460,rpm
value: 3000,rpm
